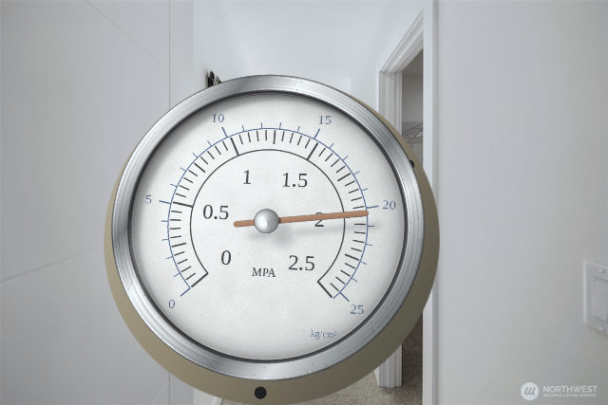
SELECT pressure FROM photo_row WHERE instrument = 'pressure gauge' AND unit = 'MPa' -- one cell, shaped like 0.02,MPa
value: 2,MPa
